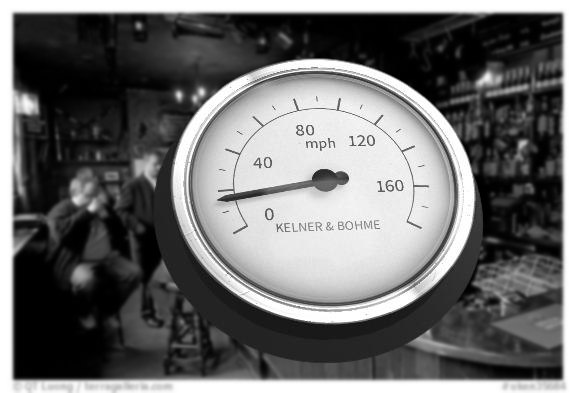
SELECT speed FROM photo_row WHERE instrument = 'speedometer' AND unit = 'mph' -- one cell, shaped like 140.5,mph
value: 15,mph
